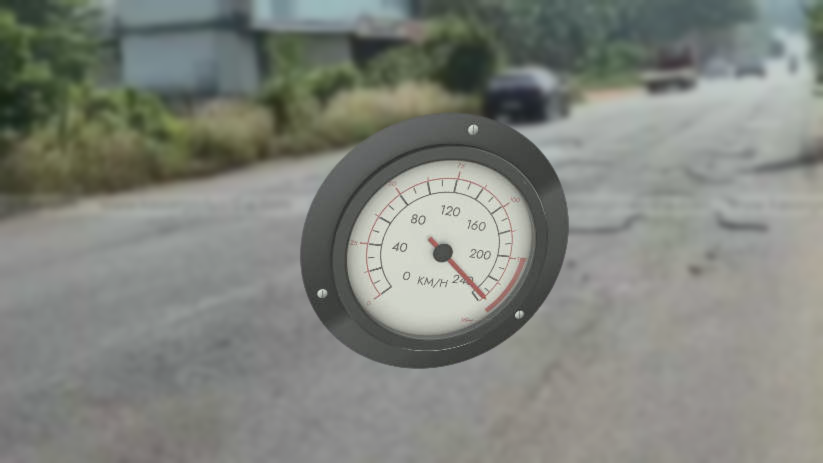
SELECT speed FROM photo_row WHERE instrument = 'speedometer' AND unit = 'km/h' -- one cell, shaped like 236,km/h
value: 235,km/h
